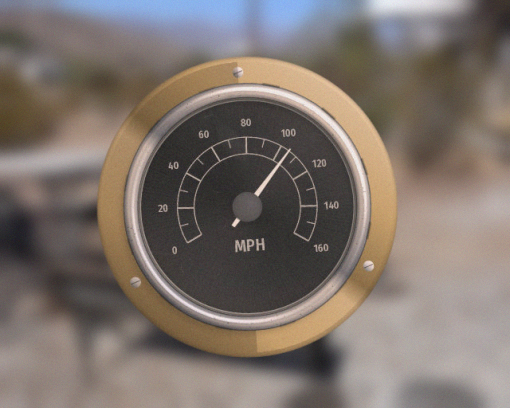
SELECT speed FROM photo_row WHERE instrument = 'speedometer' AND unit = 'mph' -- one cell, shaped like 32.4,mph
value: 105,mph
